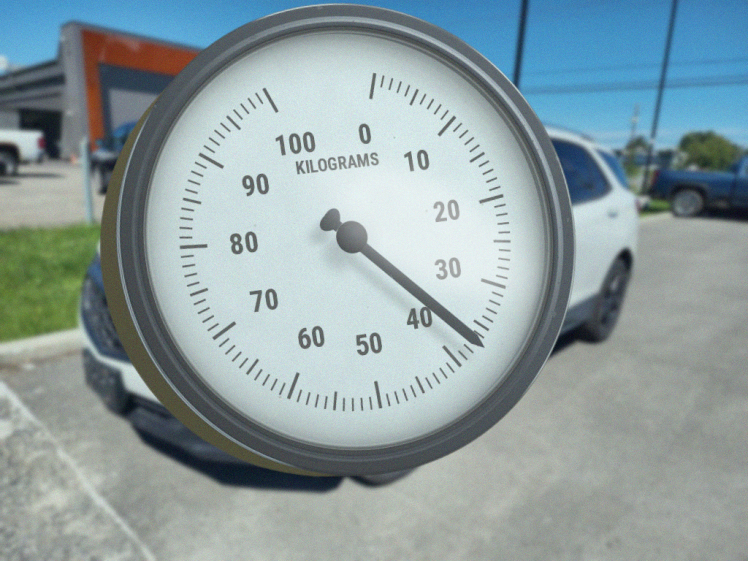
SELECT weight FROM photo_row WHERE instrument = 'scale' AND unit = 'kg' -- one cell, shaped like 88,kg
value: 37,kg
